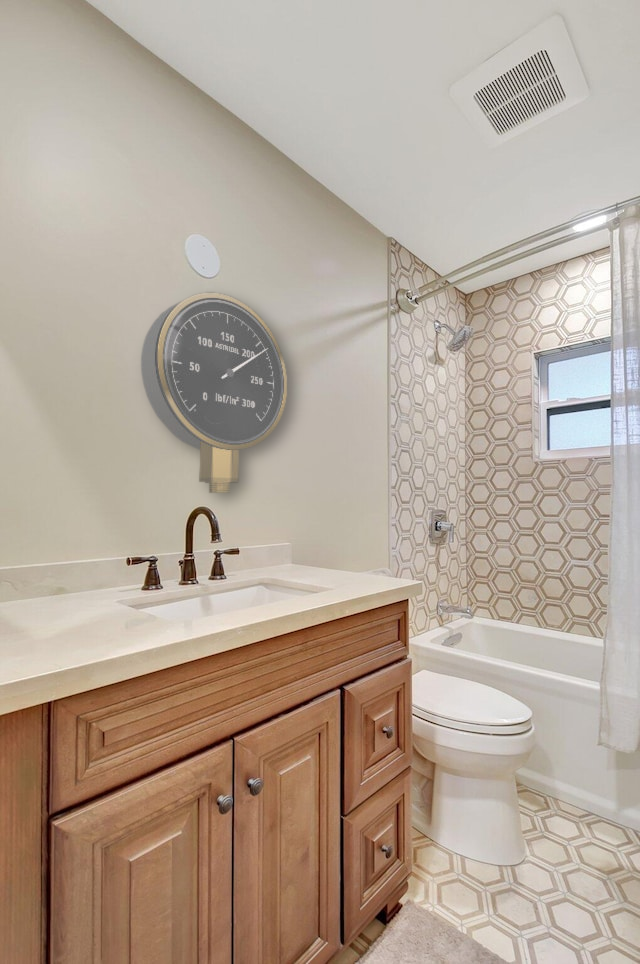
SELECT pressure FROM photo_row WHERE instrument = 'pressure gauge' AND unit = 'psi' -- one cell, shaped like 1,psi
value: 210,psi
